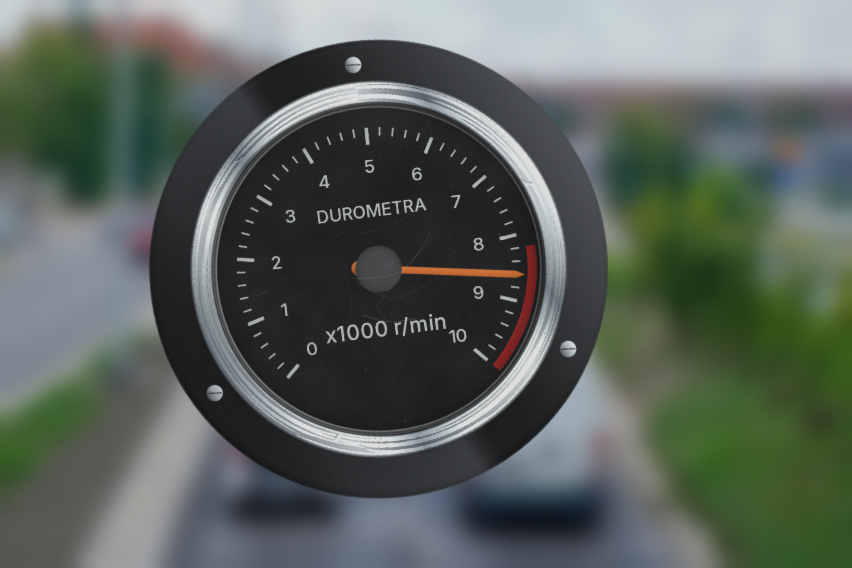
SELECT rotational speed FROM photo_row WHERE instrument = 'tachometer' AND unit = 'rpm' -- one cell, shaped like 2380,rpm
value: 8600,rpm
